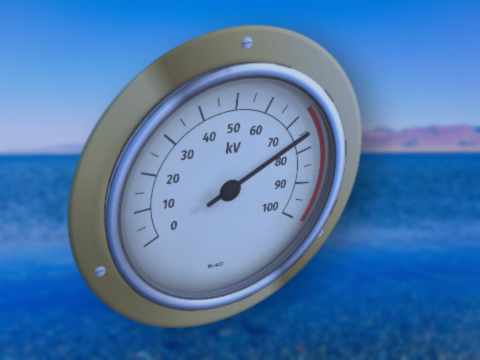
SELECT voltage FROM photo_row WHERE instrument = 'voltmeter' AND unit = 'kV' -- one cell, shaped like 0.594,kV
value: 75,kV
